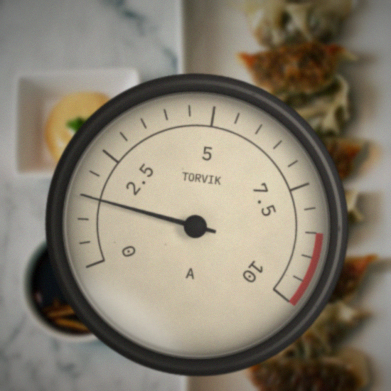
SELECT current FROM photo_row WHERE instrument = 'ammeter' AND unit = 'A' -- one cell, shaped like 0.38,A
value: 1.5,A
